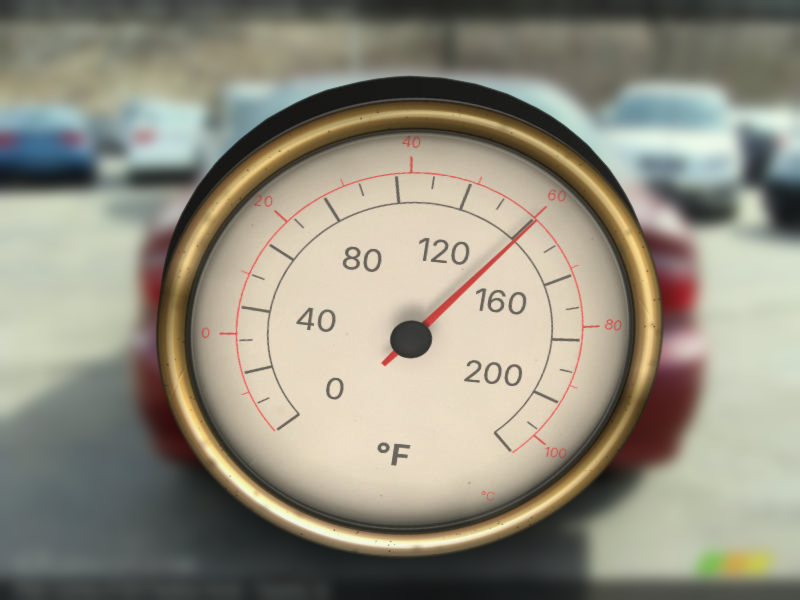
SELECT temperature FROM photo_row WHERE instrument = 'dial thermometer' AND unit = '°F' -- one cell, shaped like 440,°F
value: 140,°F
